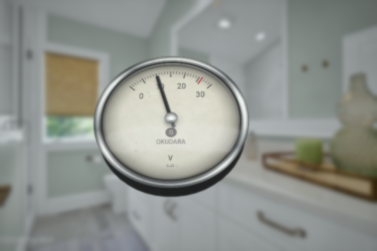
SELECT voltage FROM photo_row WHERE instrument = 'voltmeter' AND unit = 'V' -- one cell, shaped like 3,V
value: 10,V
